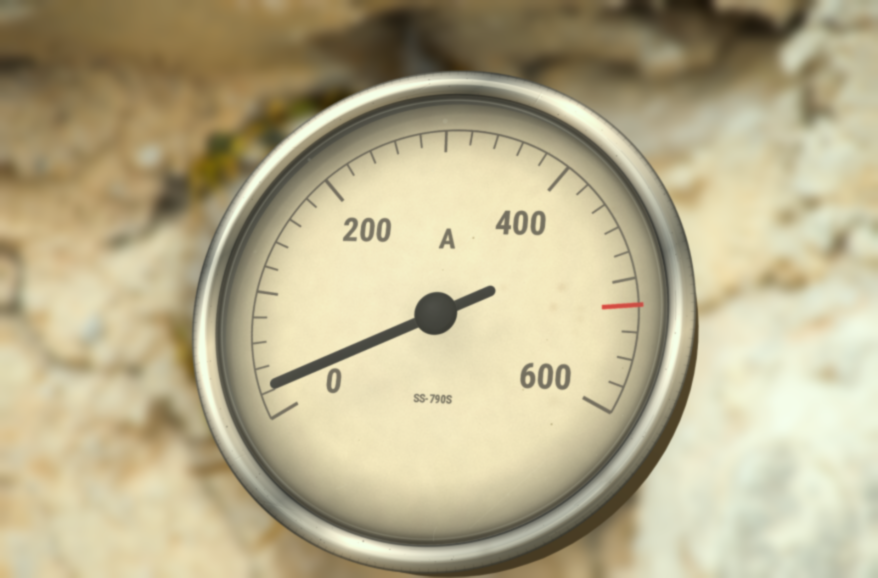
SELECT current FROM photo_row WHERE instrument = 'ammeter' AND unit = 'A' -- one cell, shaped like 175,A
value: 20,A
